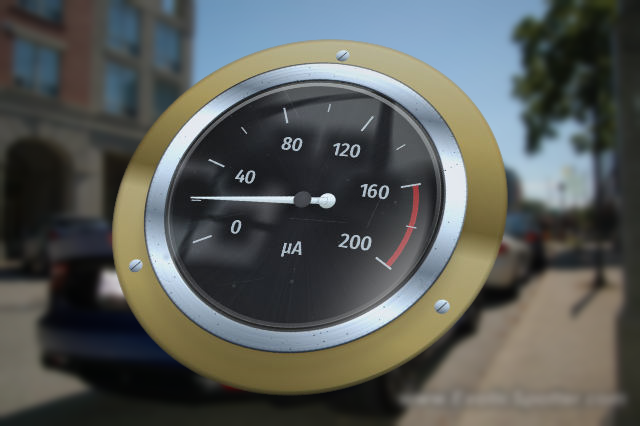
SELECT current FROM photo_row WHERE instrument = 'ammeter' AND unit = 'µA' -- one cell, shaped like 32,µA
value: 20,µA
